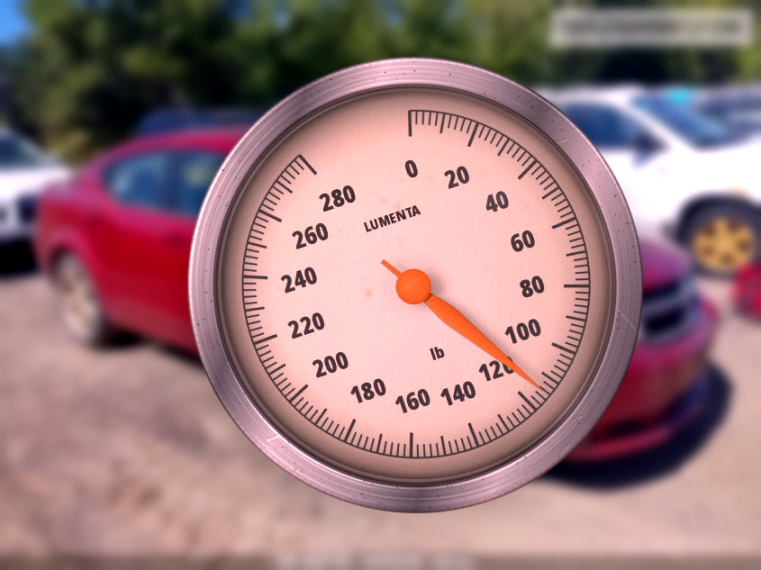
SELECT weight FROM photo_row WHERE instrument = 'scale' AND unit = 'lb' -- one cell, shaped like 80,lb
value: 114,lb
